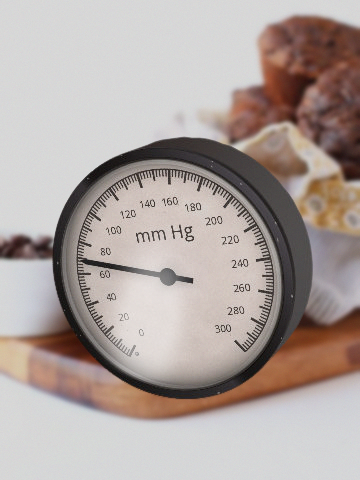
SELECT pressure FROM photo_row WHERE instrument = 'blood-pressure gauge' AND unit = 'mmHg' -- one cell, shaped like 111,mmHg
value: 70,mmHg
